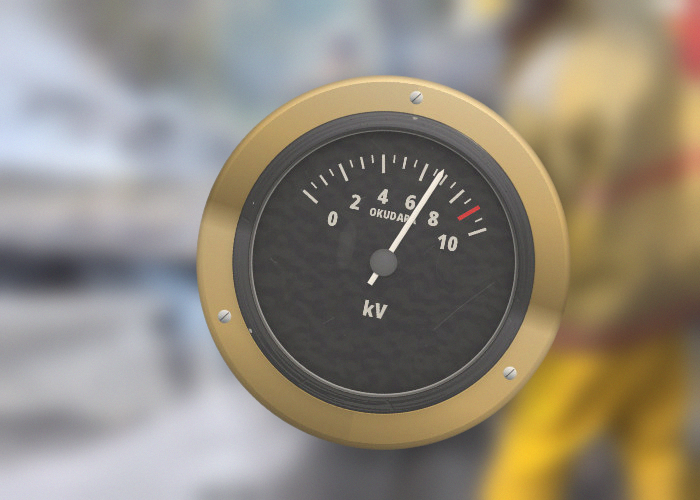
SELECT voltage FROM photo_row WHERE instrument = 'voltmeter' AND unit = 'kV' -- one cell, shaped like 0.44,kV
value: 6.75,kV
